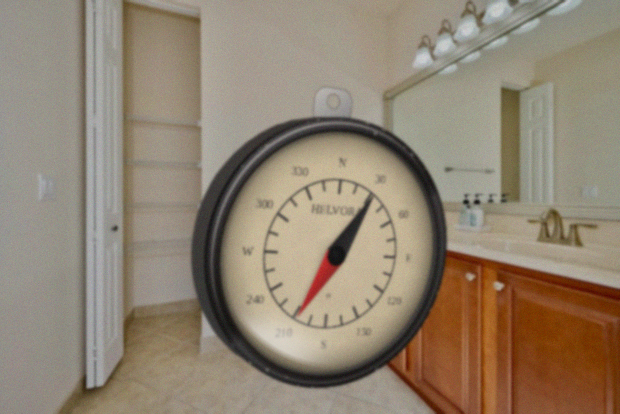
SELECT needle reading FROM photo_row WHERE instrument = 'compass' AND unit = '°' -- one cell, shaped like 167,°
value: 210,°
